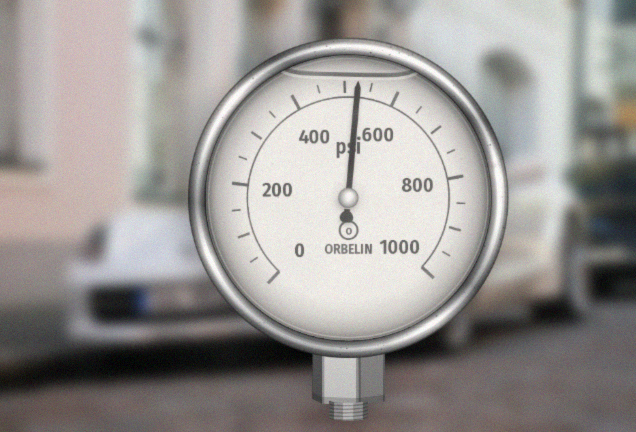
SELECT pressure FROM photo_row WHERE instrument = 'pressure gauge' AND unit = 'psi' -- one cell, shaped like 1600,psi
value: 525,psi
